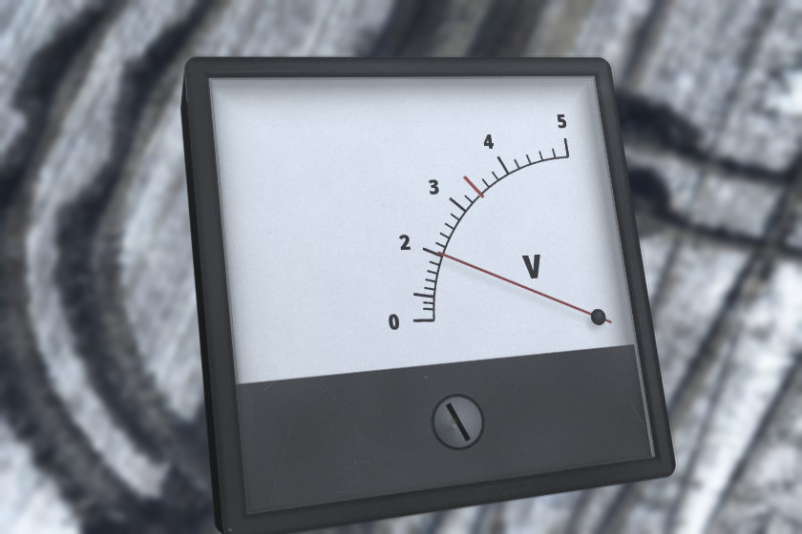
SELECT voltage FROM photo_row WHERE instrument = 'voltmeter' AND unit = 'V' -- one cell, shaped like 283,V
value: 2,V
